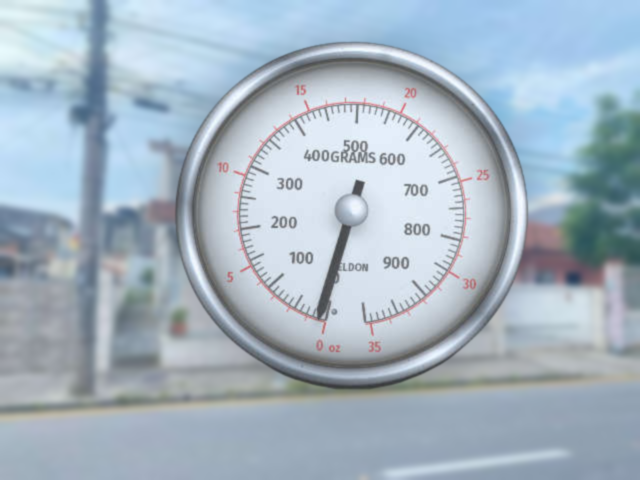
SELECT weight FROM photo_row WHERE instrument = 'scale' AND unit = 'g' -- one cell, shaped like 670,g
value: 10,g
